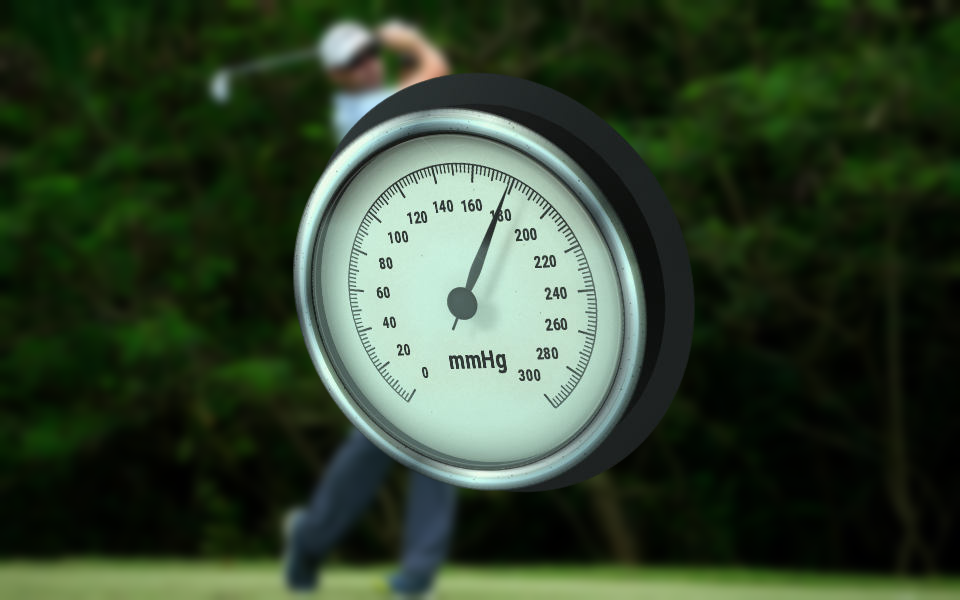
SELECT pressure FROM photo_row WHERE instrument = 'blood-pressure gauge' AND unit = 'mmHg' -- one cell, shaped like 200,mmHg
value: 180,mmHg
